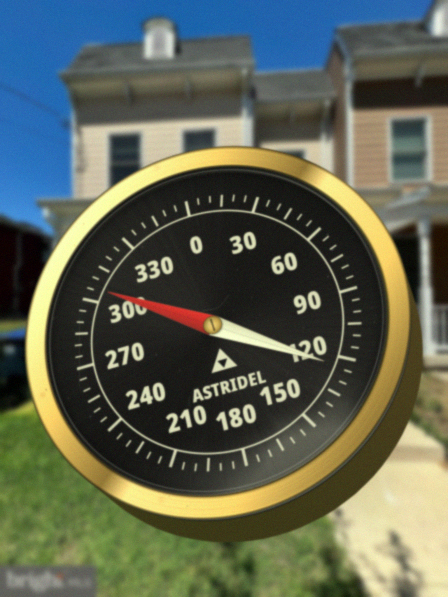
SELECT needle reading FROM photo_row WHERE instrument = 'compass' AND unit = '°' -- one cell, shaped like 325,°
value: 305,°
